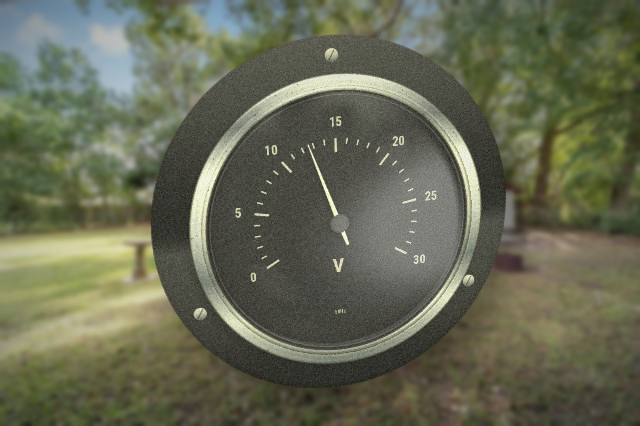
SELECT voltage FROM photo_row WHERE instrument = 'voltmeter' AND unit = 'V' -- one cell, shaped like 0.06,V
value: 12.5,V
